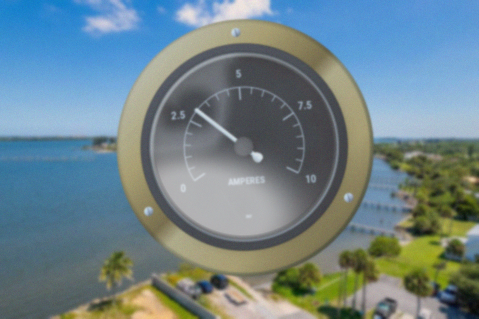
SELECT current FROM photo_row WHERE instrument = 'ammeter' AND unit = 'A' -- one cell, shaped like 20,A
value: 3,A
